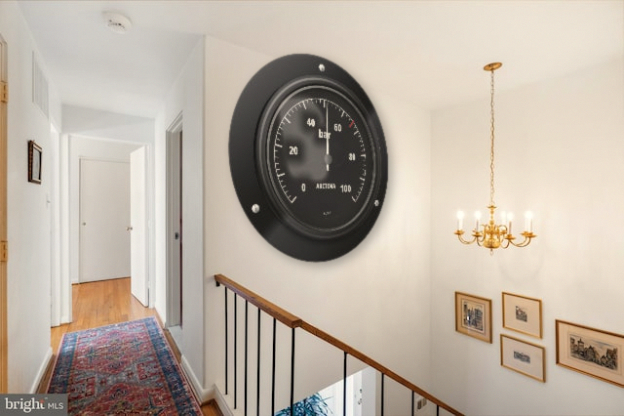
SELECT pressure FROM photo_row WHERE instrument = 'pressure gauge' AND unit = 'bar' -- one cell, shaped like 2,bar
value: 50,bar
